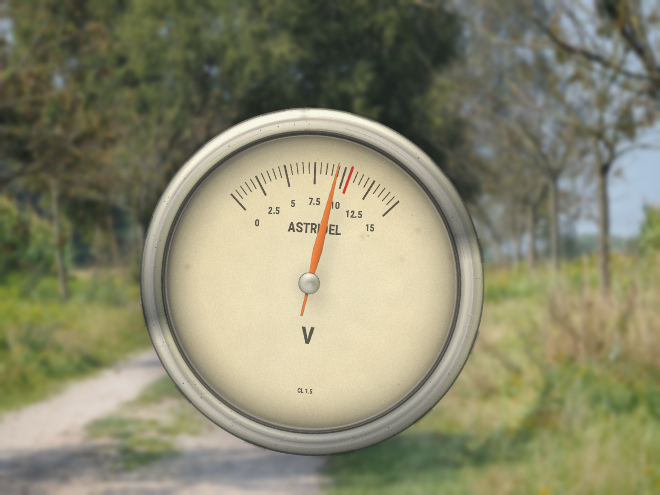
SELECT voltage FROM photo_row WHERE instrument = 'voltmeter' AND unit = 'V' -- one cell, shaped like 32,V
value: 9.5,V
